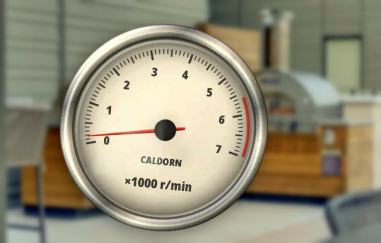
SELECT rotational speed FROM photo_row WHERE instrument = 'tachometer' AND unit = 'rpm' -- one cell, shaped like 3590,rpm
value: 200,rpm
